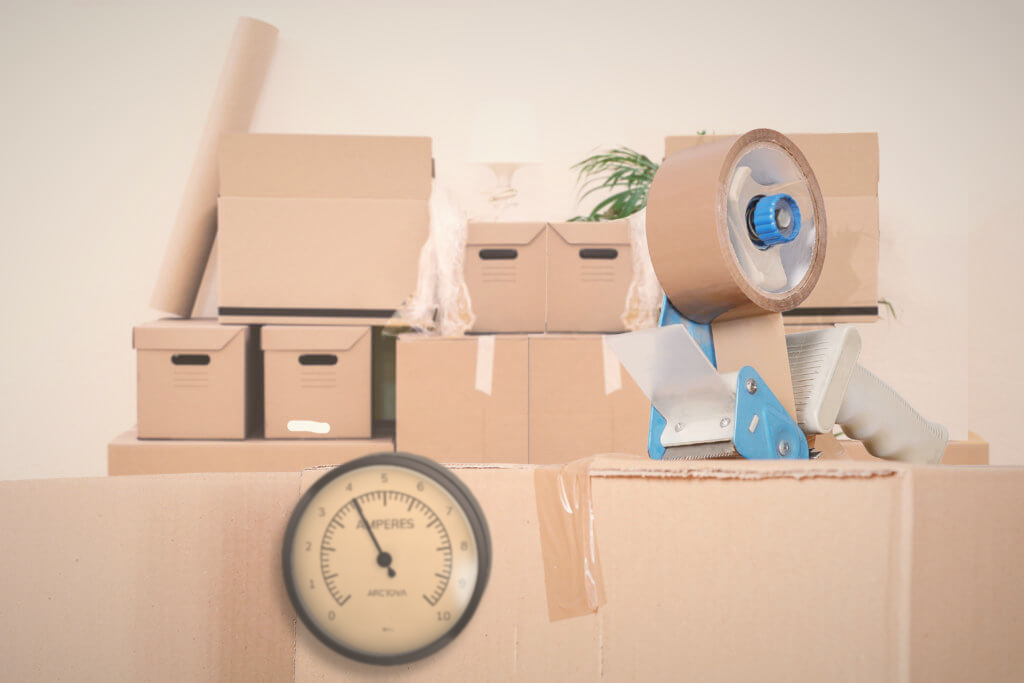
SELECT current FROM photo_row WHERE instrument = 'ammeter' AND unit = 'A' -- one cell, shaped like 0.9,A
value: 4,A
